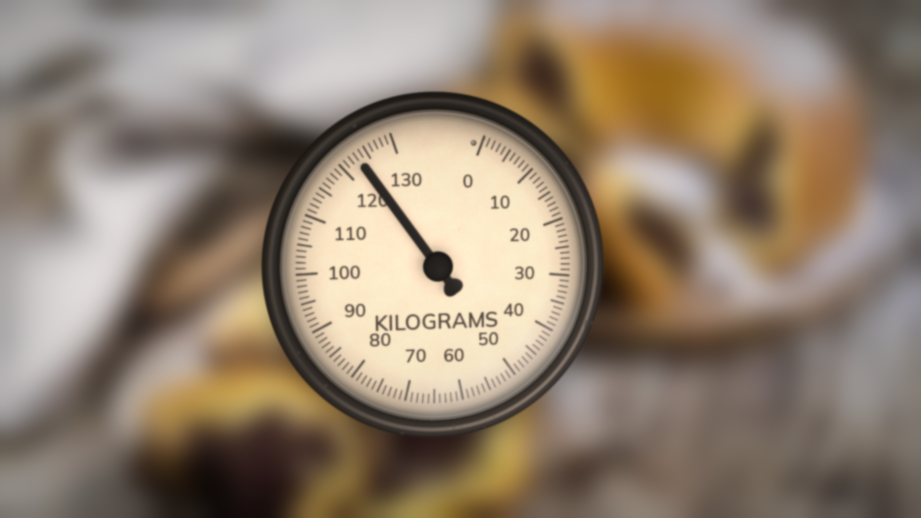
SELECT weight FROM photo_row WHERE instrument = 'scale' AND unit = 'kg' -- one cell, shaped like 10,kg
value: 123,kg
